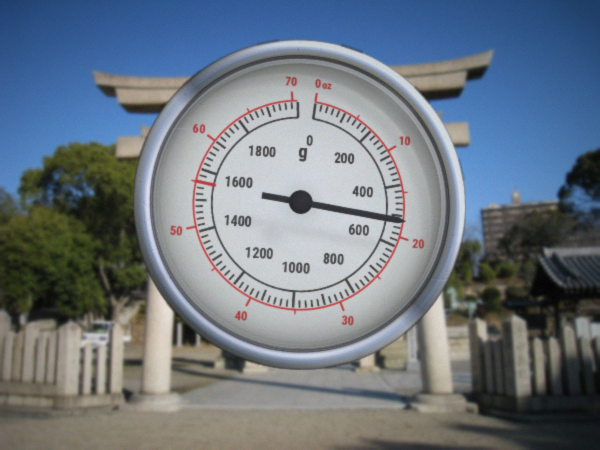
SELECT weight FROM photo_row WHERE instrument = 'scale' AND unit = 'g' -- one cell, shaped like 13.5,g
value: 520,g
